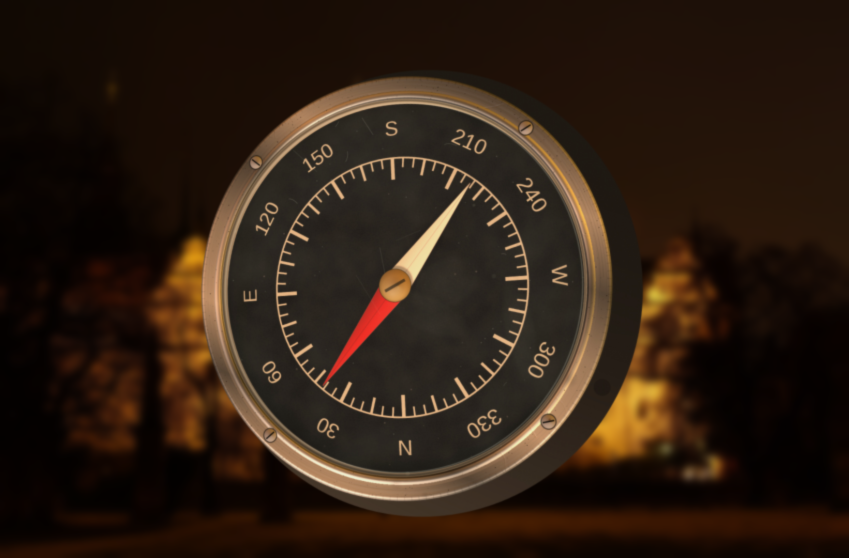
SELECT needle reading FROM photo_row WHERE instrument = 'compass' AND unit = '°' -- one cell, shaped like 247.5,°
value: 40,°
